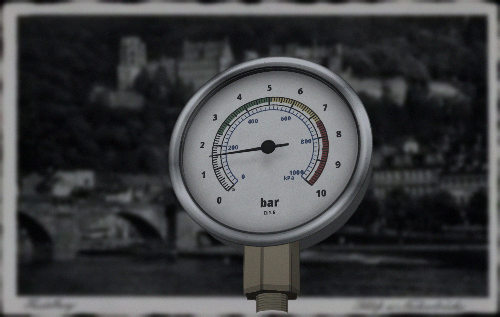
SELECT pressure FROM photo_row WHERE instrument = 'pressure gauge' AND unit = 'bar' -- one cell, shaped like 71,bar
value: 1.5,bar
